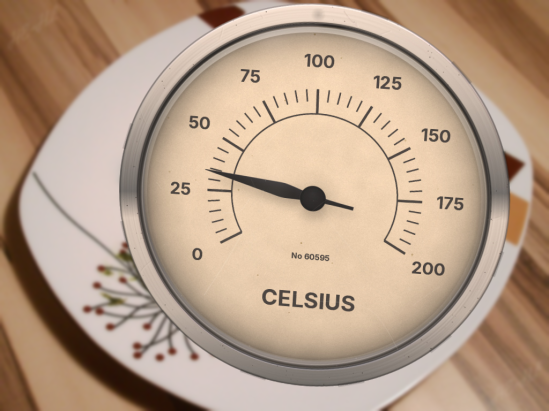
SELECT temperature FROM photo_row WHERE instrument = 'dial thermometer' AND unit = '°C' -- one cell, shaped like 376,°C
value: 35,°C
